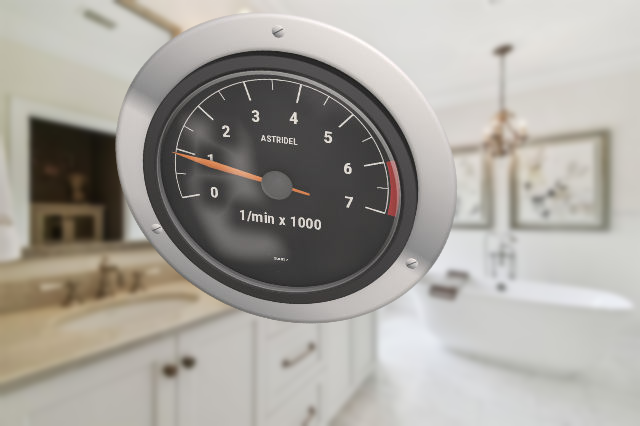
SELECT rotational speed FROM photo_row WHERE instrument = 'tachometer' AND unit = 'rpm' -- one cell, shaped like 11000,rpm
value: 1000,rpm
